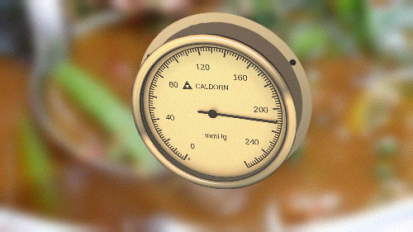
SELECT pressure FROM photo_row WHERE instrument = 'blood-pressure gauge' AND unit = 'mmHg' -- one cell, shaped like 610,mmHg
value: 210,mmHg
